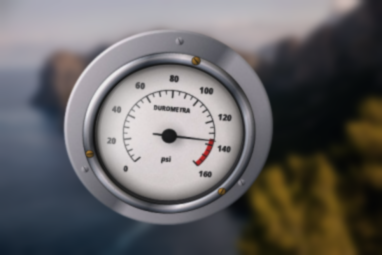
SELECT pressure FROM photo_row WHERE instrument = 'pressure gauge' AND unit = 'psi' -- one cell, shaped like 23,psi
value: 135,psi
